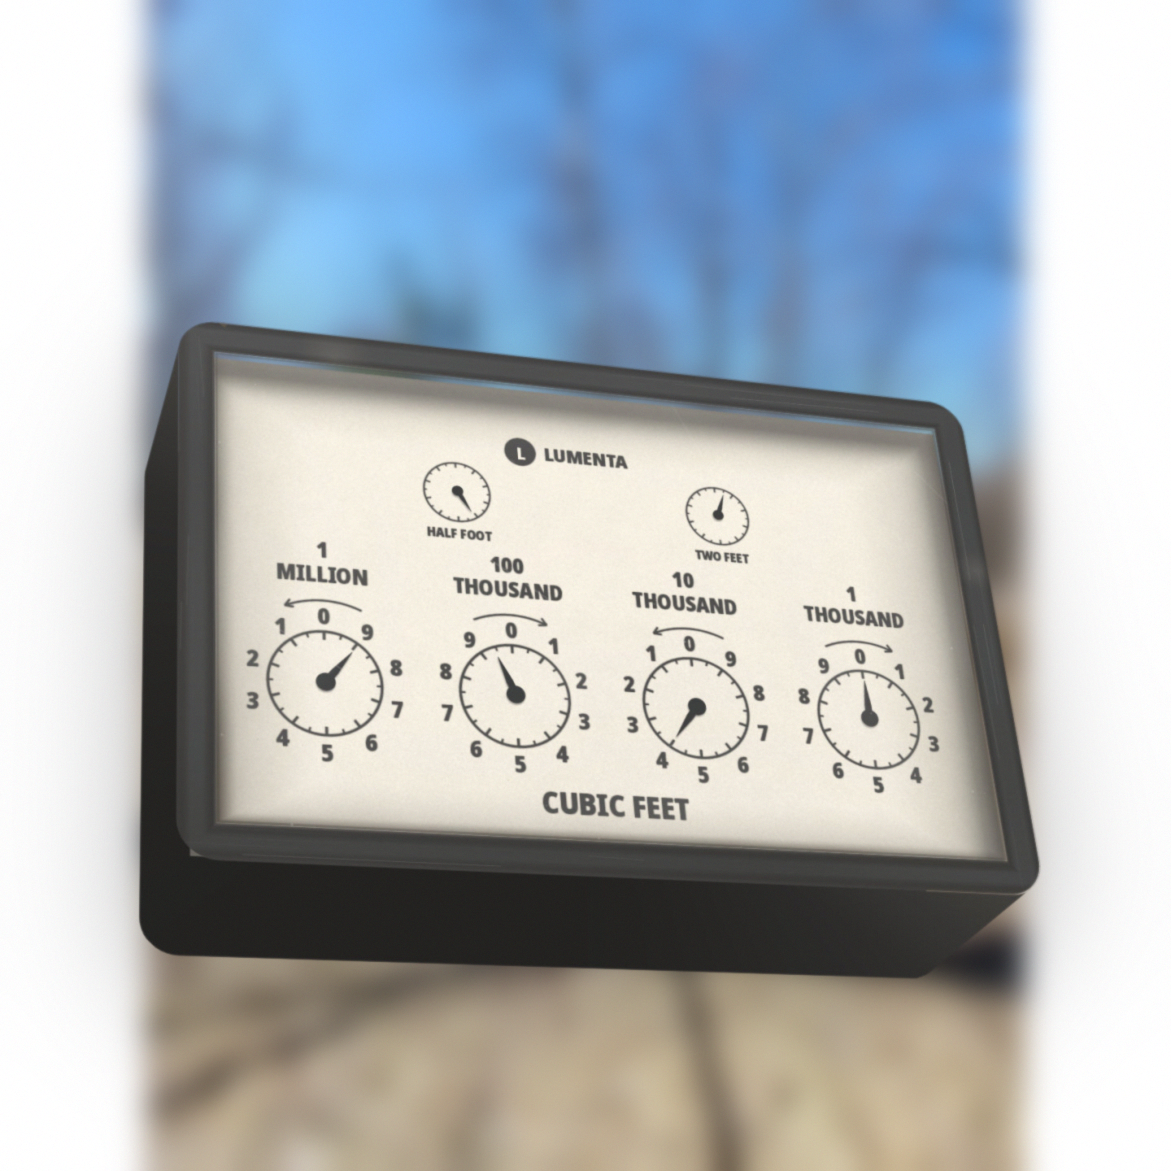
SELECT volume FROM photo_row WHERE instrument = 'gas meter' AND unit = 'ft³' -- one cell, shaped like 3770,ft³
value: 894000,ft³
